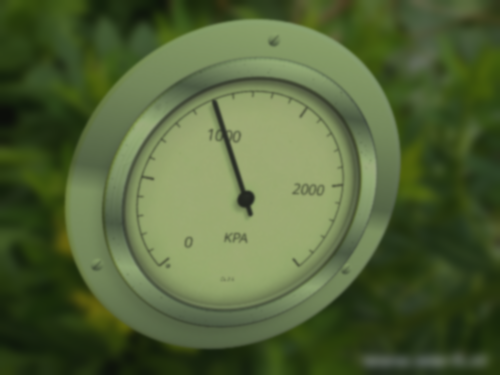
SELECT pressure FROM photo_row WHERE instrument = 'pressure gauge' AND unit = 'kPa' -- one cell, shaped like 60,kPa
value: 1000,kPa
